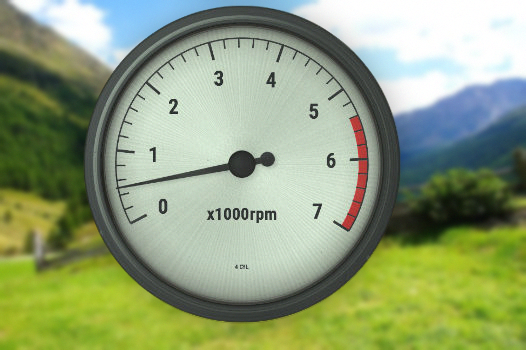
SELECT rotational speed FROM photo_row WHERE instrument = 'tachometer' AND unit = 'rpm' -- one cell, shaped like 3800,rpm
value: 500,rpm
